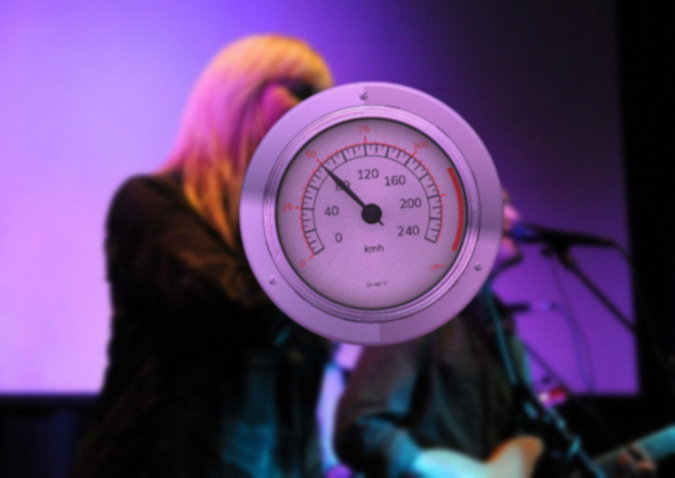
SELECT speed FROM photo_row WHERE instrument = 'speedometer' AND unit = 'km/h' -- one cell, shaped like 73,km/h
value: 80,km/h
